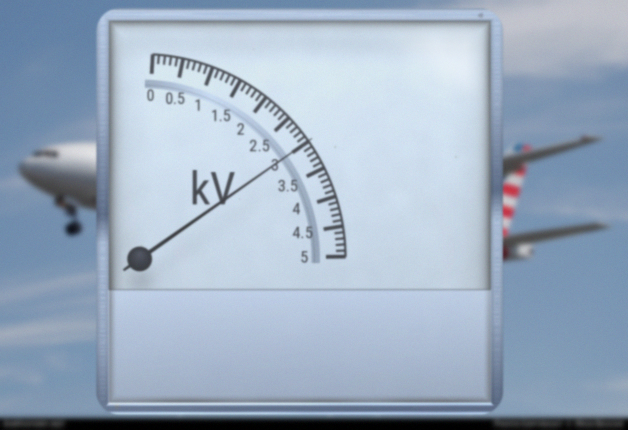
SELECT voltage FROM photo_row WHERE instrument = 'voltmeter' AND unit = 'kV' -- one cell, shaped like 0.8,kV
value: 3,kV
